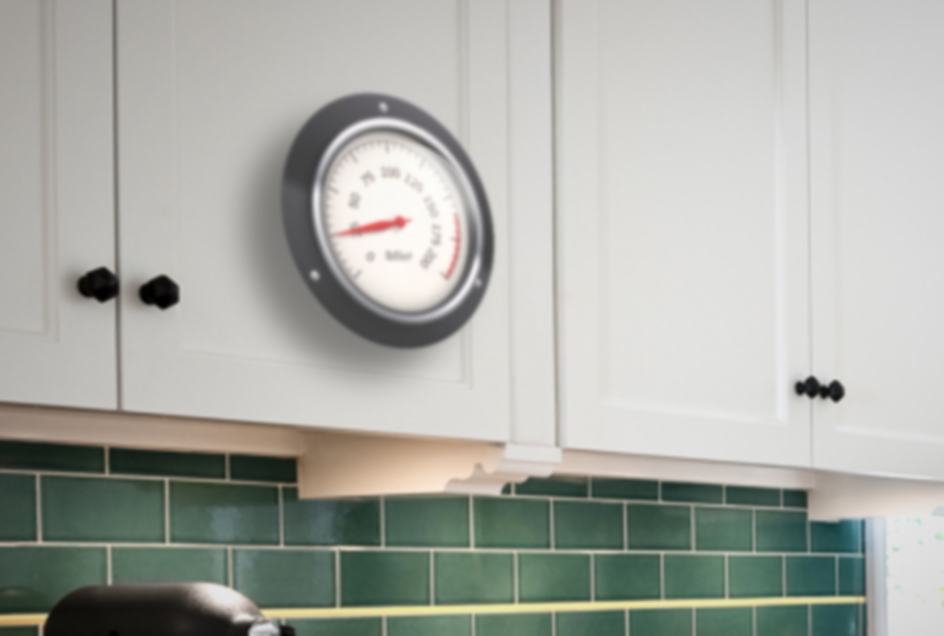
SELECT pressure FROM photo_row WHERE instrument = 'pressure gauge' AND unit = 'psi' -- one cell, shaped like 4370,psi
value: 25,psi
